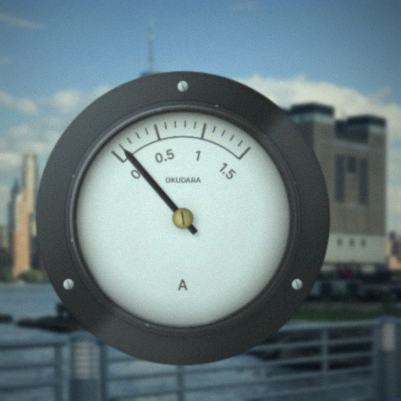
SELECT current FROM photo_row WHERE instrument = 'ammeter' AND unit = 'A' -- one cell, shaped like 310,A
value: 0.1,A
